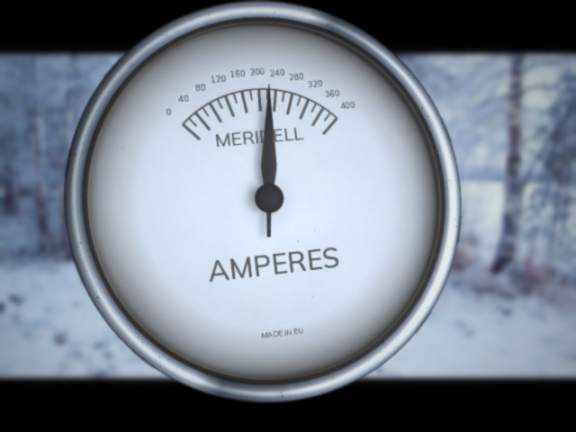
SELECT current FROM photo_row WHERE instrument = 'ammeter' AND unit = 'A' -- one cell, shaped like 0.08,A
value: 220,A
